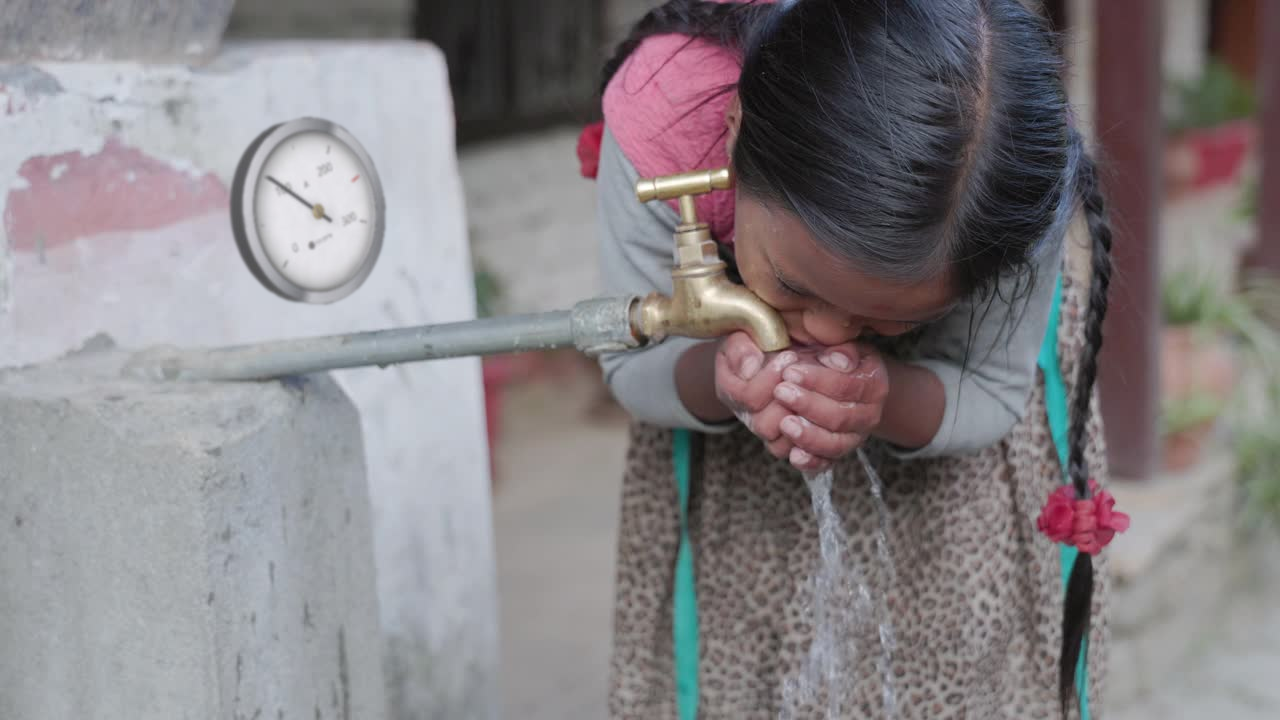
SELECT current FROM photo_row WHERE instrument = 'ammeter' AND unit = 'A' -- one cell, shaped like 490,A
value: 100,A
